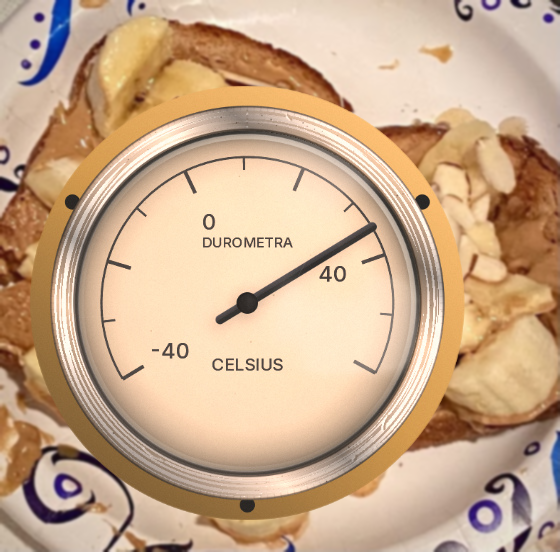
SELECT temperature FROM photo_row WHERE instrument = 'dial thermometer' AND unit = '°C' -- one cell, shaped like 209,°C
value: 35,°C
